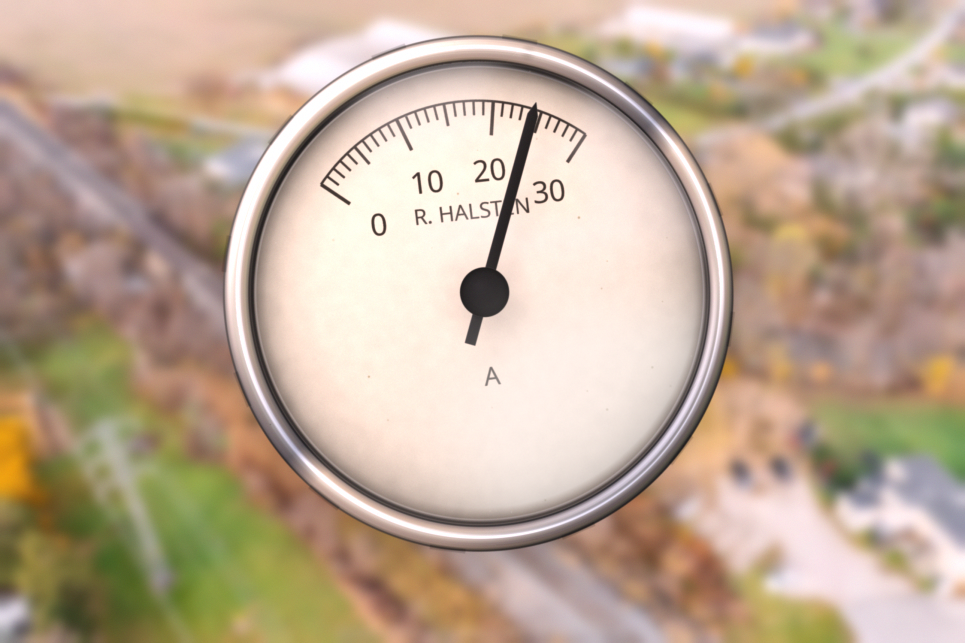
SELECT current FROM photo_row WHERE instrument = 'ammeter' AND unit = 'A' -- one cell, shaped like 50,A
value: 24,A
